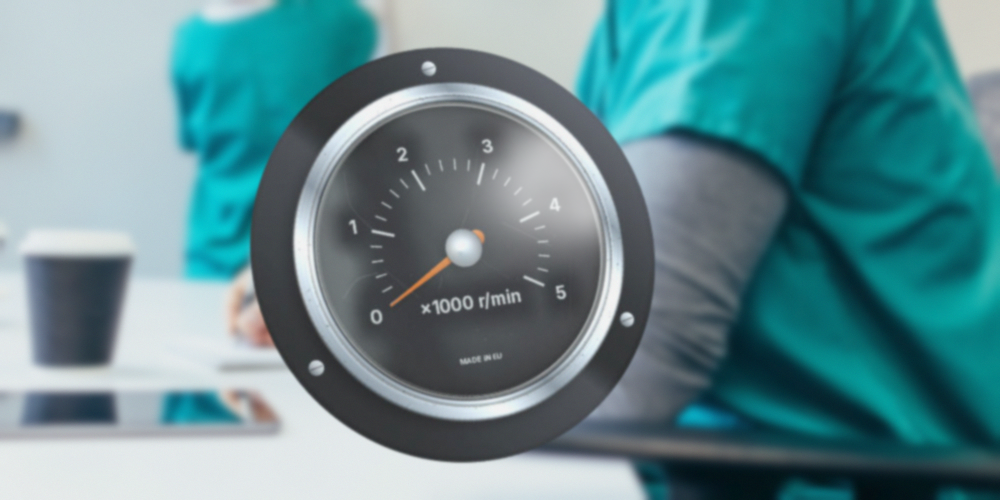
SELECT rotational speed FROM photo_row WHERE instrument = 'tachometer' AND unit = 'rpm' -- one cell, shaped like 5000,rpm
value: 0,rpm
